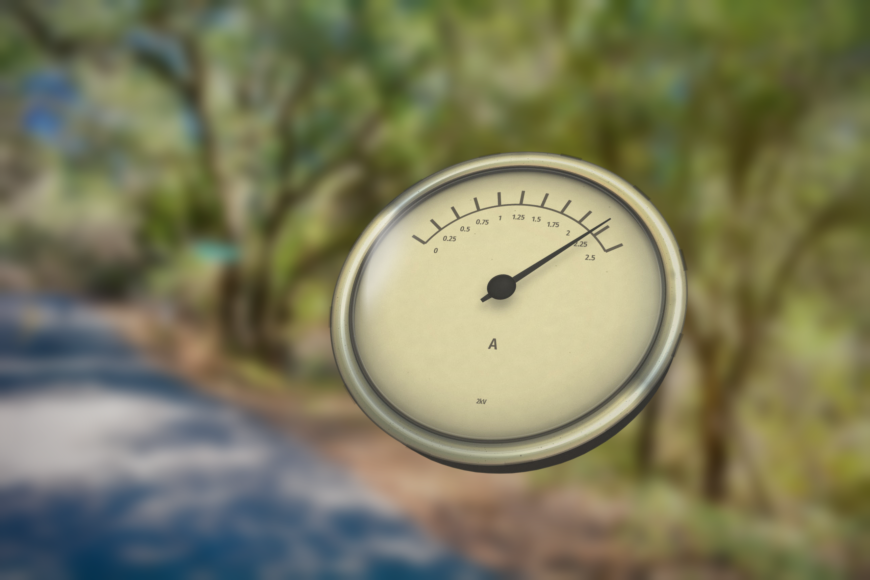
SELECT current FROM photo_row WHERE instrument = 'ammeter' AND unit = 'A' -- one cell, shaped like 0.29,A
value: 2.25,A
